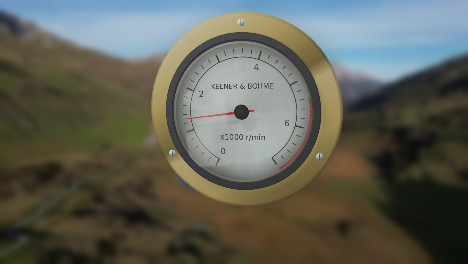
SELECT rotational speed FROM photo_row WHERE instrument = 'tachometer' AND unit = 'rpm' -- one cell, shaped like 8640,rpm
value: 1300,rpm
